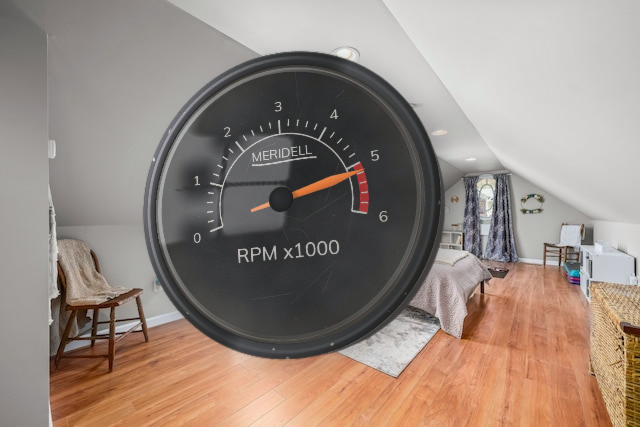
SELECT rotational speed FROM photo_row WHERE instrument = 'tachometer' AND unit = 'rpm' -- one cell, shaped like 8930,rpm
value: 5200,rpm
